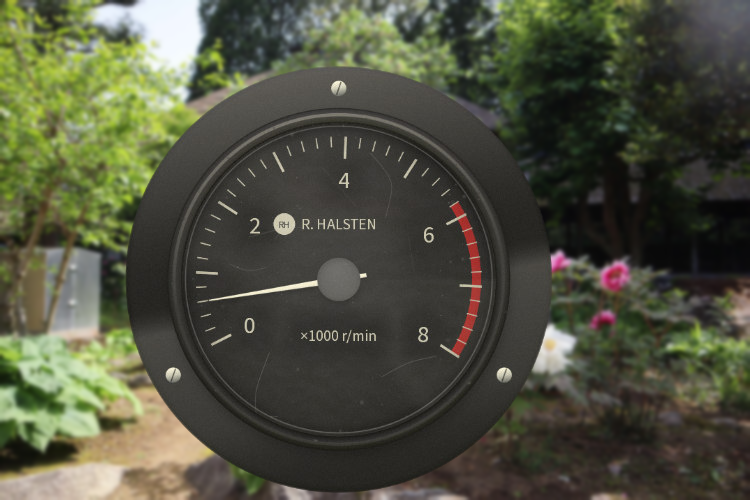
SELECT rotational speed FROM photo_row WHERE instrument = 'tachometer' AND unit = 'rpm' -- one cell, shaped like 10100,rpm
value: 600,rpm
